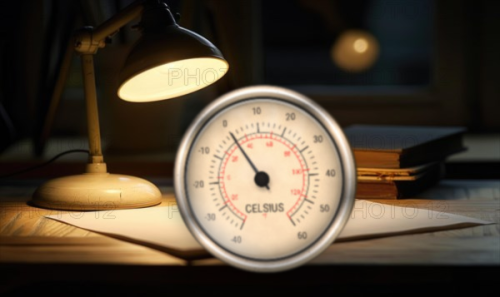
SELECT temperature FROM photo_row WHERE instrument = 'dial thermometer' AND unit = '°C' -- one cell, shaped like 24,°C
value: 0,°C
